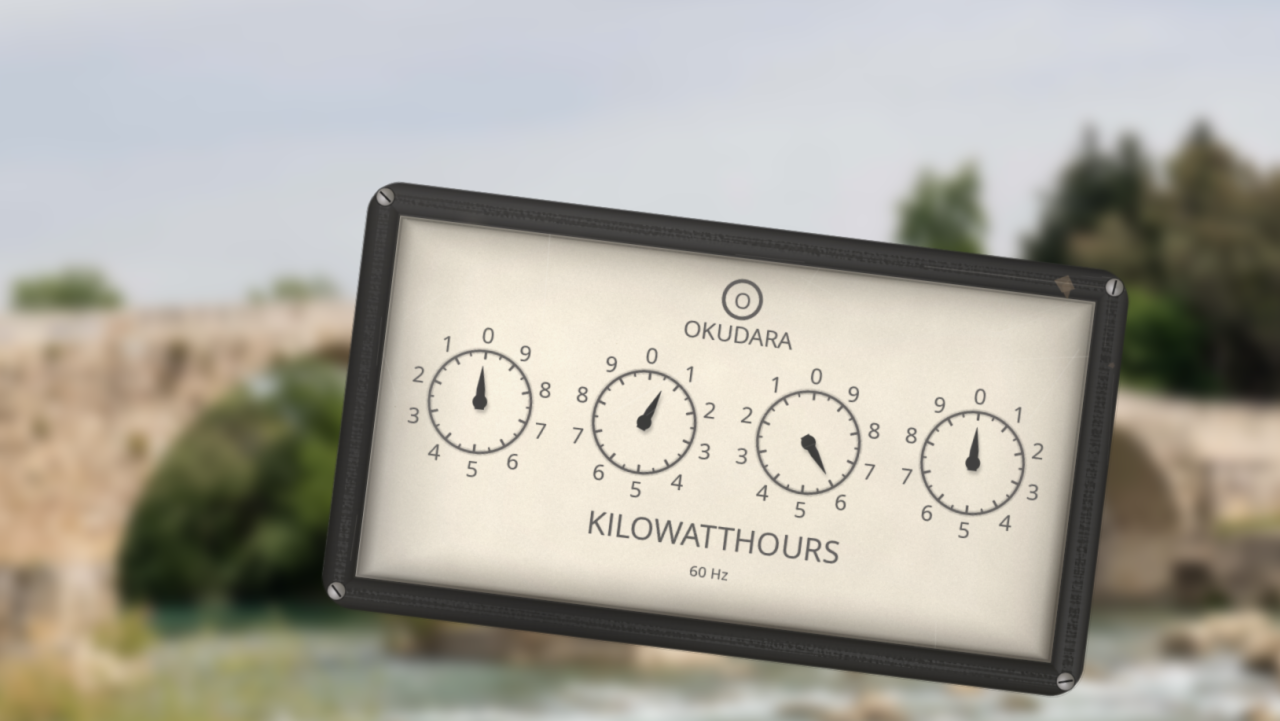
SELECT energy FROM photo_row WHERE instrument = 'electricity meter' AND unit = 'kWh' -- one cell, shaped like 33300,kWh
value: 60,kWh
